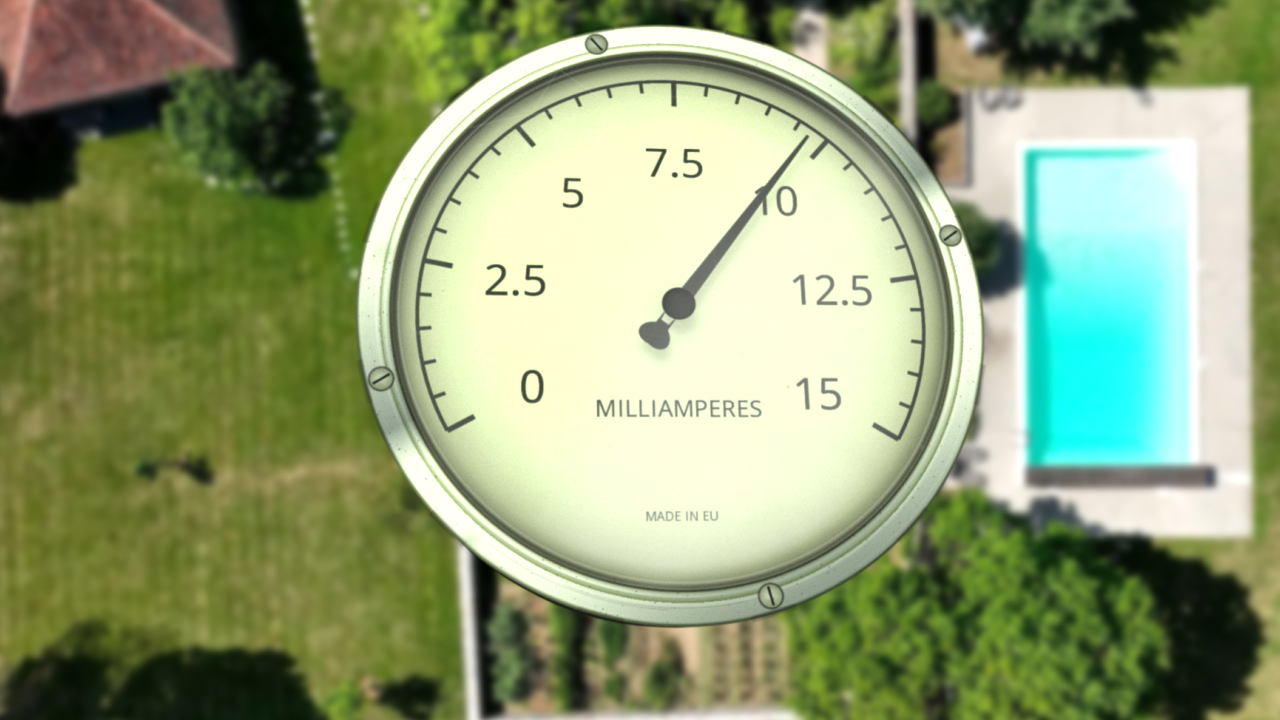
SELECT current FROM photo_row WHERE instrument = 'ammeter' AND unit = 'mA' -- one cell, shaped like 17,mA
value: 9.75,mA
